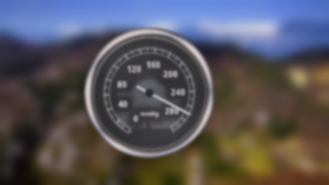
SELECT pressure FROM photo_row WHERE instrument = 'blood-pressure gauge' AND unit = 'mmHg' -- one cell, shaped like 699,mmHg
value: 270,mmHg
